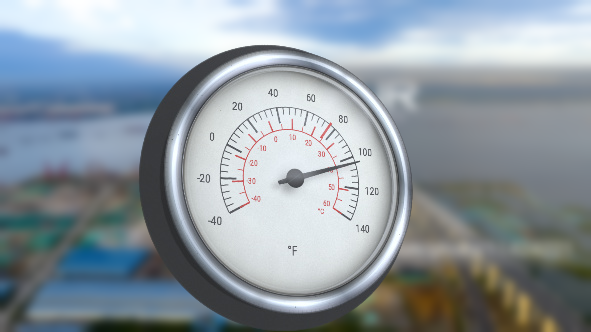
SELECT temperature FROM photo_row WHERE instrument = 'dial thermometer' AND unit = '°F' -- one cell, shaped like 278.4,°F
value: 104,°F
